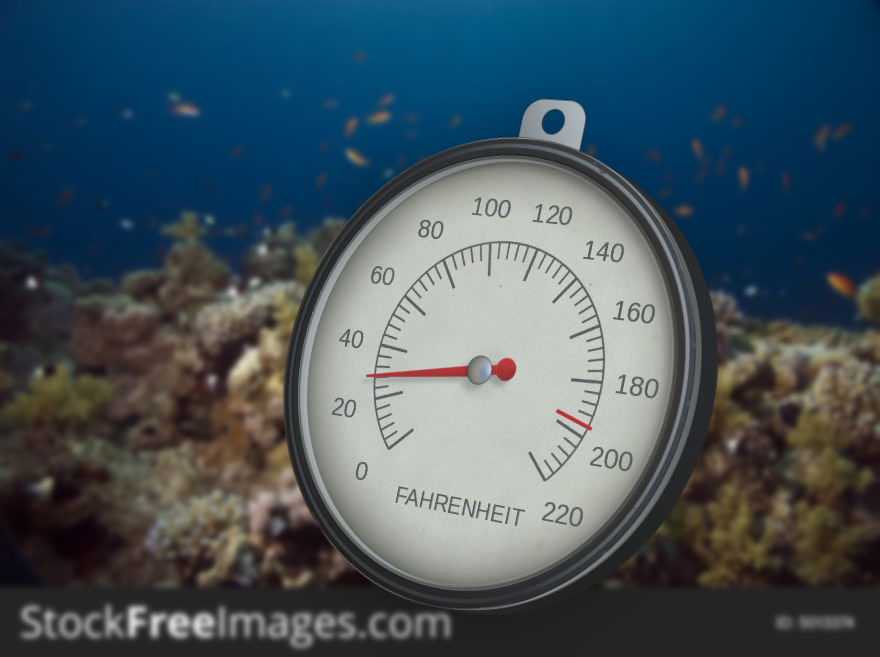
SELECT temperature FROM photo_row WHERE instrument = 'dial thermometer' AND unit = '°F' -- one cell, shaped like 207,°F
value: 28,°F
